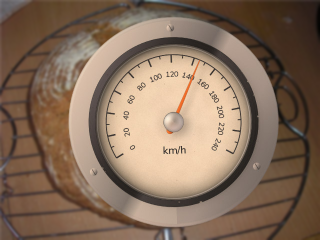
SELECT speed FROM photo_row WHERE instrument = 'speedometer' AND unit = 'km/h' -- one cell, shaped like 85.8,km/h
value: 145,km/h
